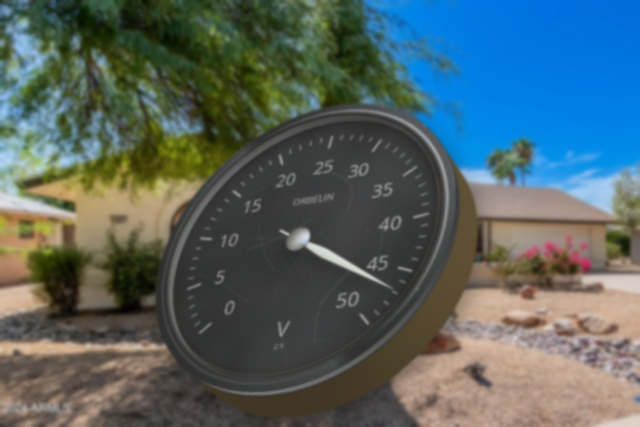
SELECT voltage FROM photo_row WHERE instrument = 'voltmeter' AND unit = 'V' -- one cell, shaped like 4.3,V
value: 47,V
